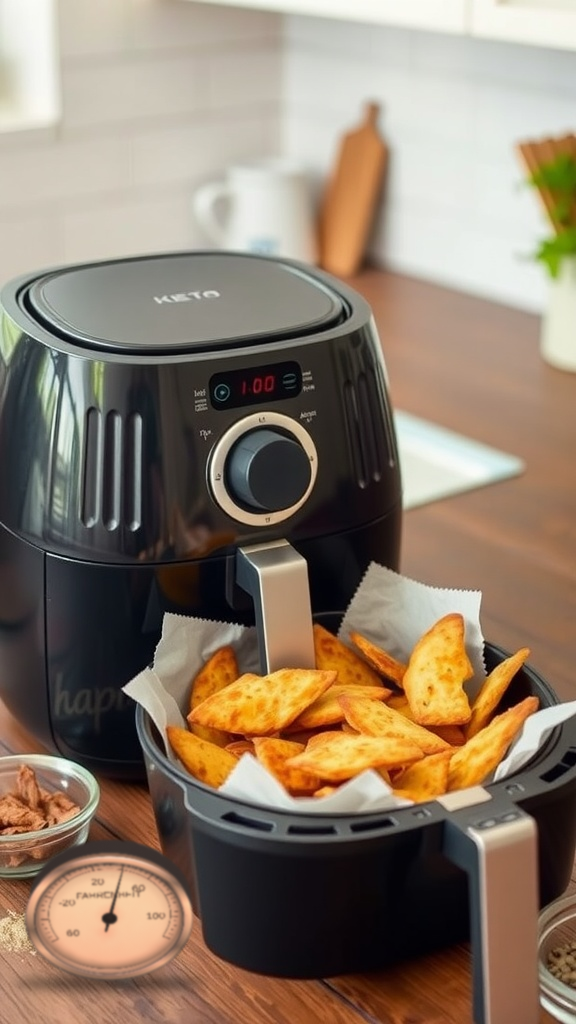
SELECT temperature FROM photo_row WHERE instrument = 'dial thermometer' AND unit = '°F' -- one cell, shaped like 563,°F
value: 40,°F
